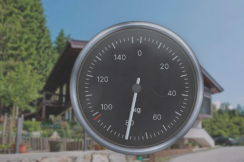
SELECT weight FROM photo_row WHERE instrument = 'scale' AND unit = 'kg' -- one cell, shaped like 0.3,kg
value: 80,kg
